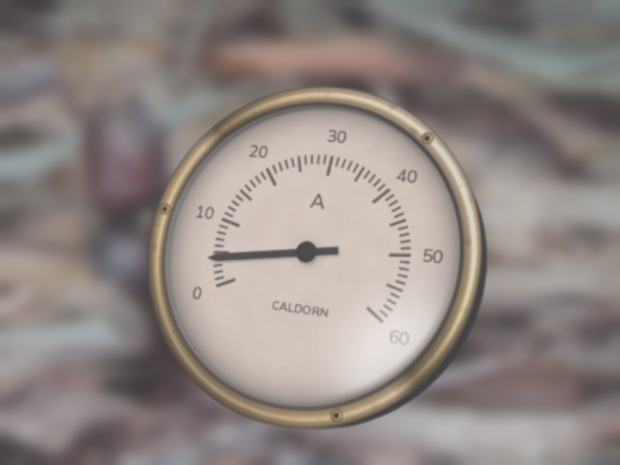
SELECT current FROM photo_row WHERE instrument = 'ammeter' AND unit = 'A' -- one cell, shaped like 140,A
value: 4,A
